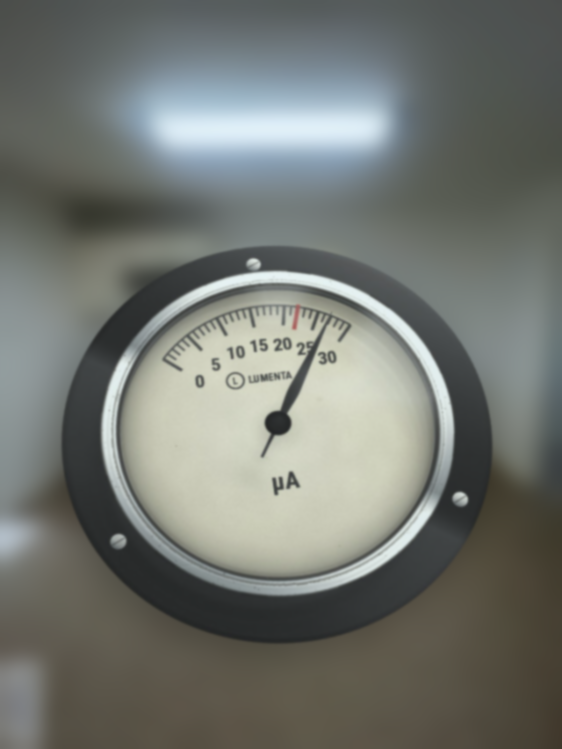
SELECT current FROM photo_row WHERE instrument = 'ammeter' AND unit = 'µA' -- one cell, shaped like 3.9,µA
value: 27,µA
